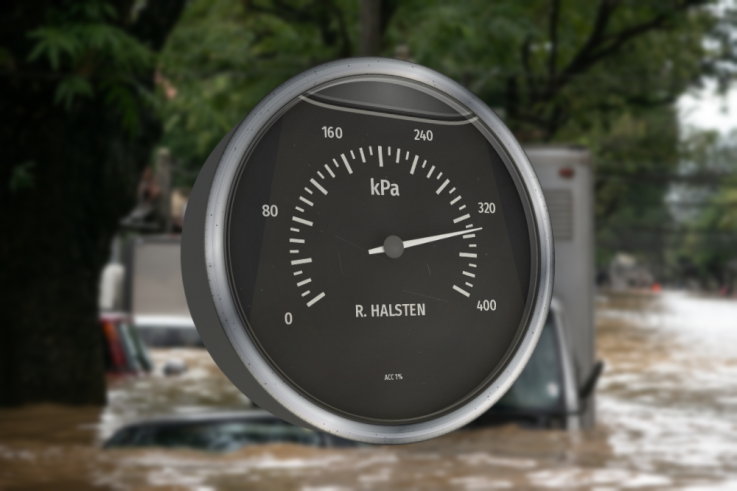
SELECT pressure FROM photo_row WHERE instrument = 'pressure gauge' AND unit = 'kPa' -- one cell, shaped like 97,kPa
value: 335,kPa
